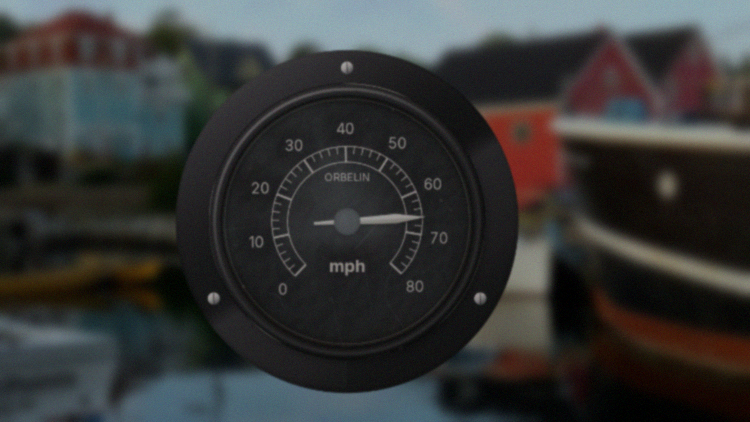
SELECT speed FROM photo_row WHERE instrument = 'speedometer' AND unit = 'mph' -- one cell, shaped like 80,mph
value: 66,mph
